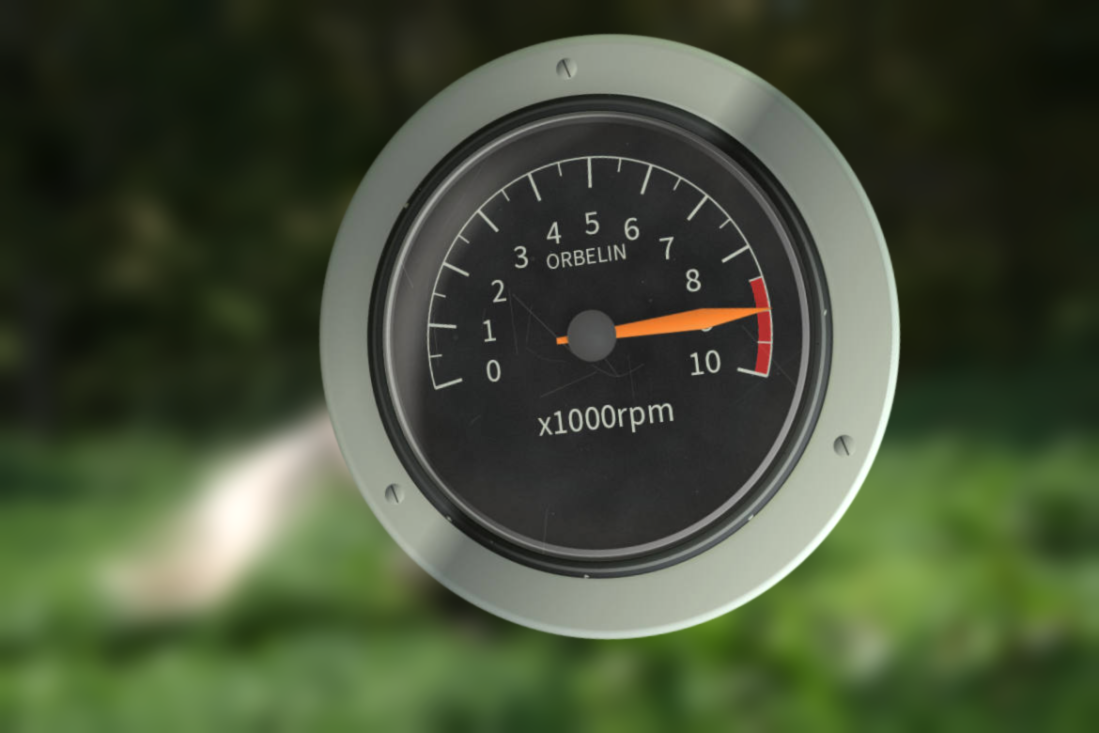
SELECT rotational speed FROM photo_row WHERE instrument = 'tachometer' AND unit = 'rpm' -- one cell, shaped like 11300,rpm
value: 9000,rpm
